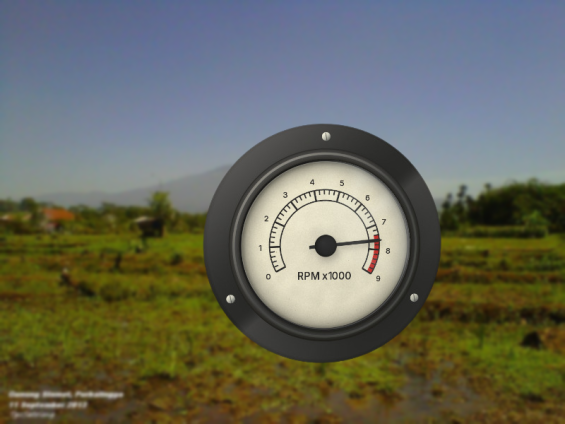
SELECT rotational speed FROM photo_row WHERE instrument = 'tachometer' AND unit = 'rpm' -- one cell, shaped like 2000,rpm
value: 7600,rpm
